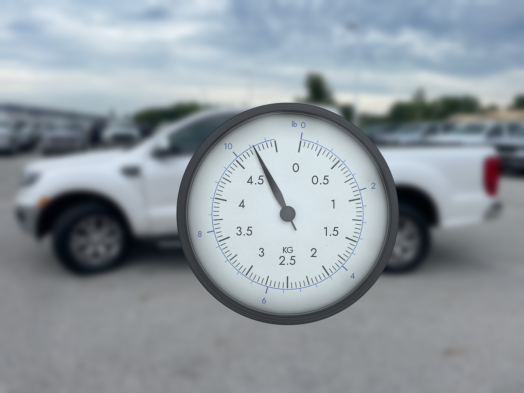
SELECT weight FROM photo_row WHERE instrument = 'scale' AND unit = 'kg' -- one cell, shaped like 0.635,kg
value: 4.75,kg
